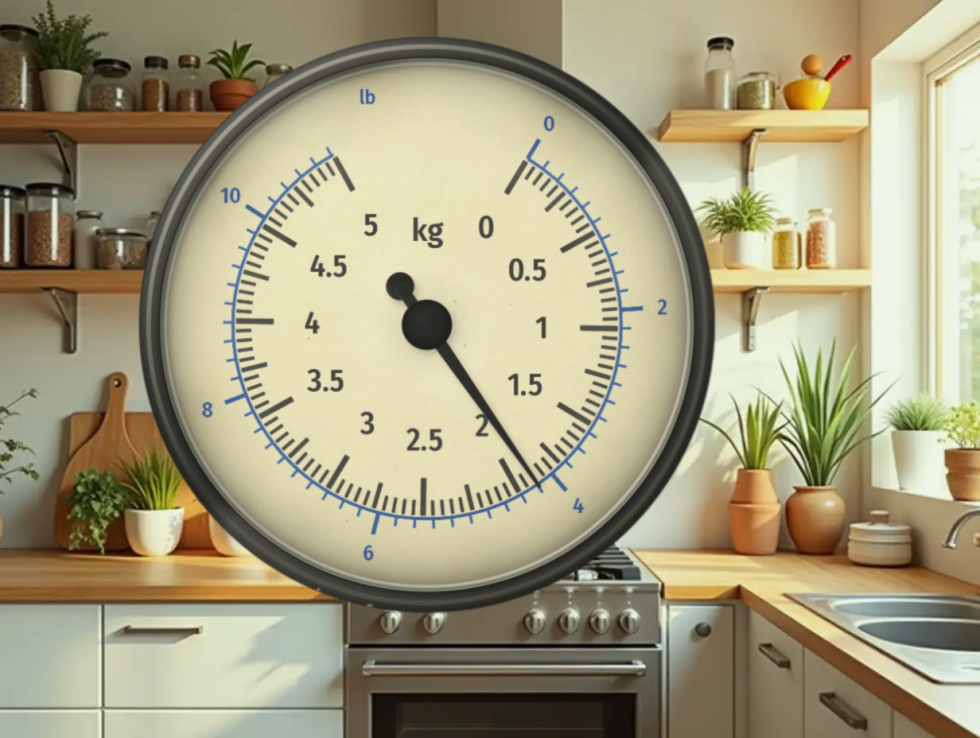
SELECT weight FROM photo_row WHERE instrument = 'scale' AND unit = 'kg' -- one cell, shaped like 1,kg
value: 1.9,kg
